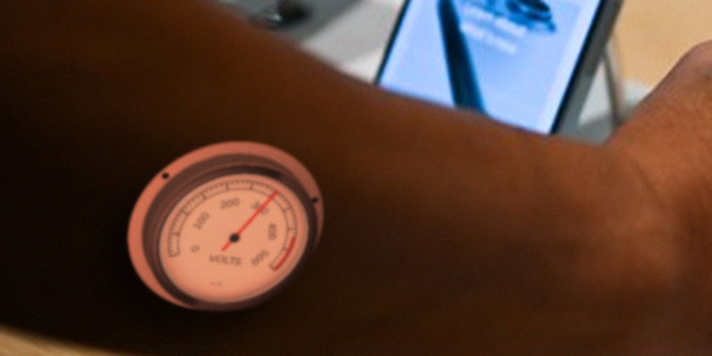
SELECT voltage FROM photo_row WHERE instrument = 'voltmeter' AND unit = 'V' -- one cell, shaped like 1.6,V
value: 300,V
